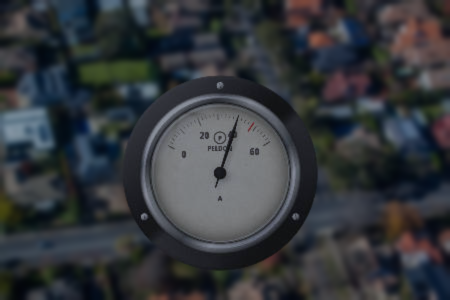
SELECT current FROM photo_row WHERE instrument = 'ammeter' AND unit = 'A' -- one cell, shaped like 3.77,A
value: 40,A
